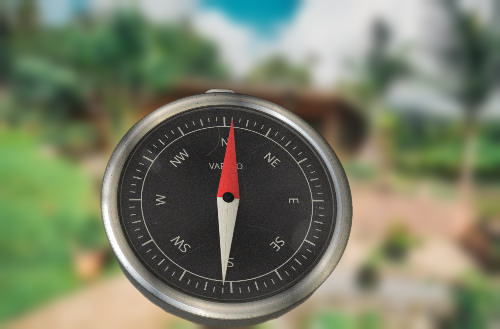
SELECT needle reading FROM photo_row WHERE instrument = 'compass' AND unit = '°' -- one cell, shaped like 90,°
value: 5,°
